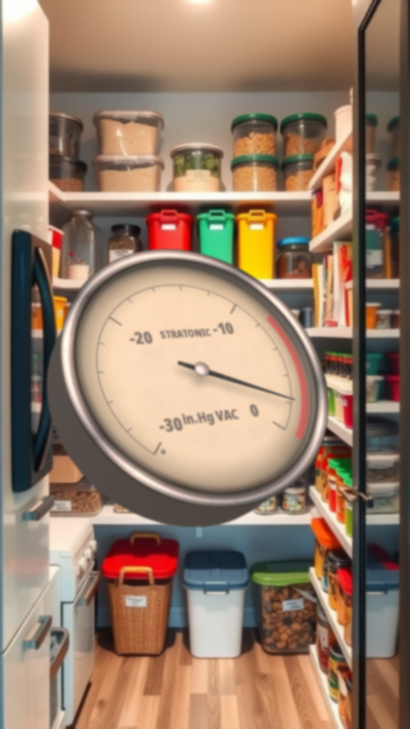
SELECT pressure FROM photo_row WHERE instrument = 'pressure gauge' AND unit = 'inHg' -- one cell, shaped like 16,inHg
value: -2,inHg
